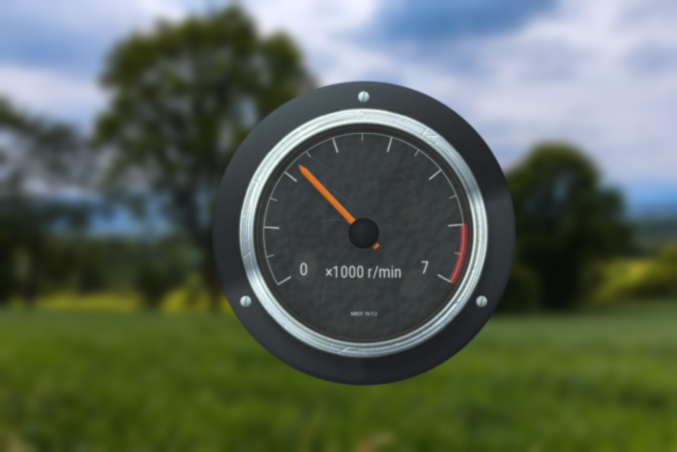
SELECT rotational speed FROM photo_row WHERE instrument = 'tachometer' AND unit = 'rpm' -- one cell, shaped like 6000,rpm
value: 2250,rpm
